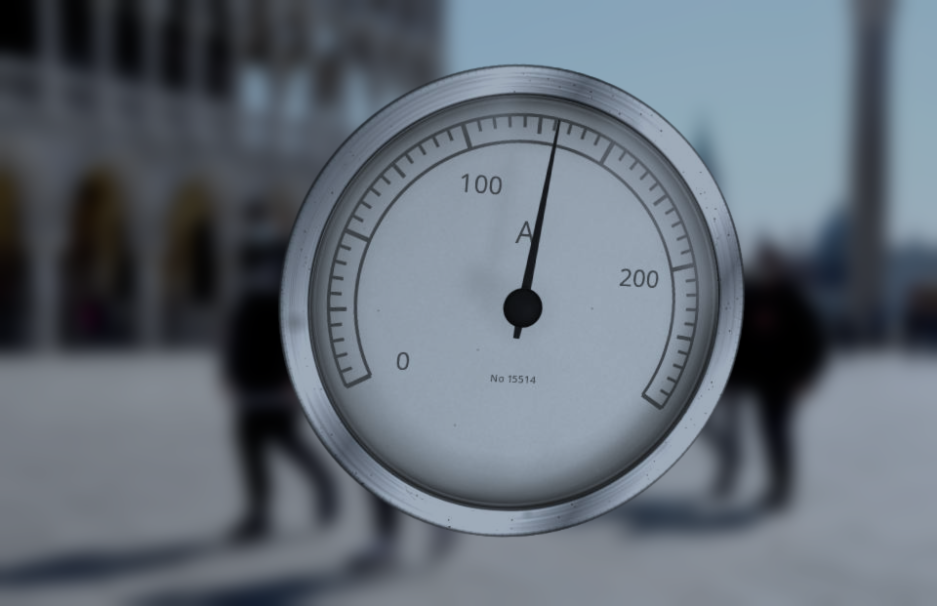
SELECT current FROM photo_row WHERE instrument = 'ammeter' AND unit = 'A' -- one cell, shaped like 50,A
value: 130,A
